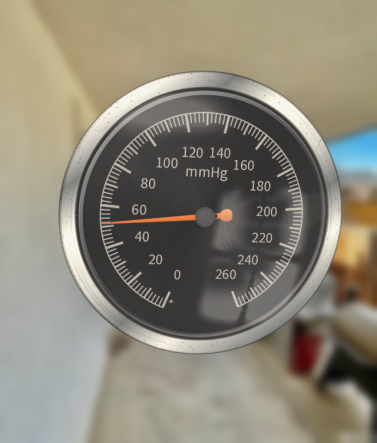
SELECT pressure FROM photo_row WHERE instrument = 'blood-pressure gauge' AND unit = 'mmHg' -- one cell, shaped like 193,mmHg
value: 52,mmHg
